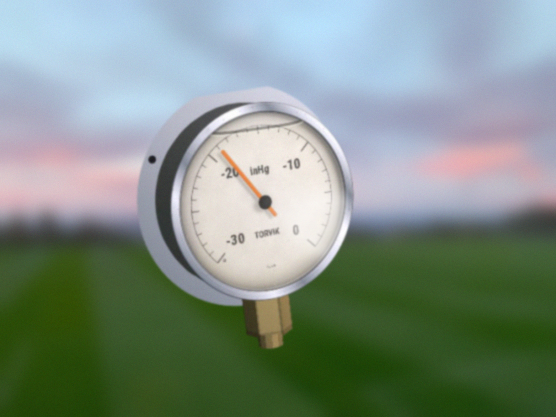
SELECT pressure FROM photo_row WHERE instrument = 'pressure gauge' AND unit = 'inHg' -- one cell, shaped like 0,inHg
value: -19,inHg
